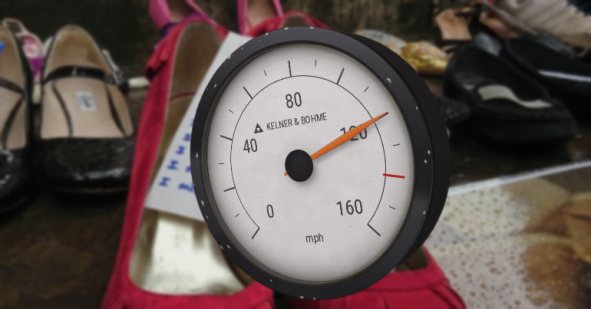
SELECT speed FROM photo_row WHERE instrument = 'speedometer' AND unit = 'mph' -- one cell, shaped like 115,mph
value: 120,mph
